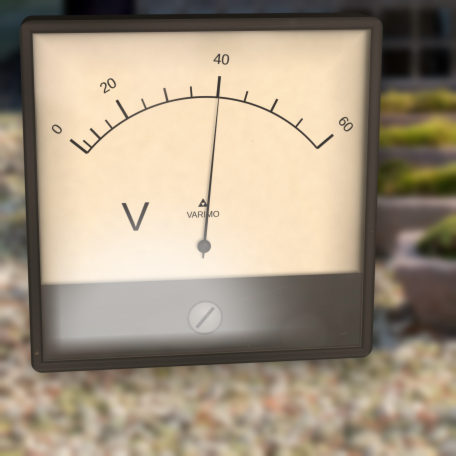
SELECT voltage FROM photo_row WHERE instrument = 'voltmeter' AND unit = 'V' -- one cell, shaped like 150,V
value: 40,V
